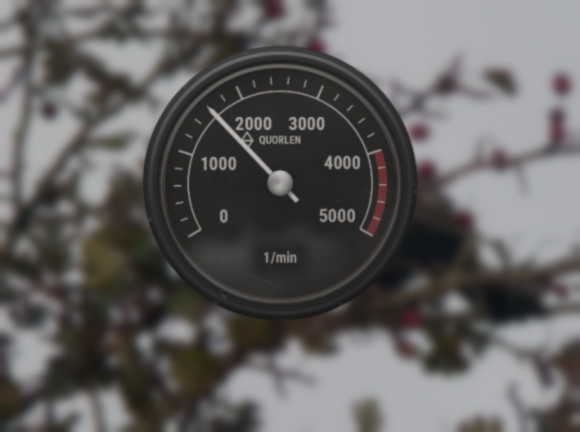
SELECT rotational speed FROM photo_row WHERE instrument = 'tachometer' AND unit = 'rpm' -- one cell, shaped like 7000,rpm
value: 1600,rpm
